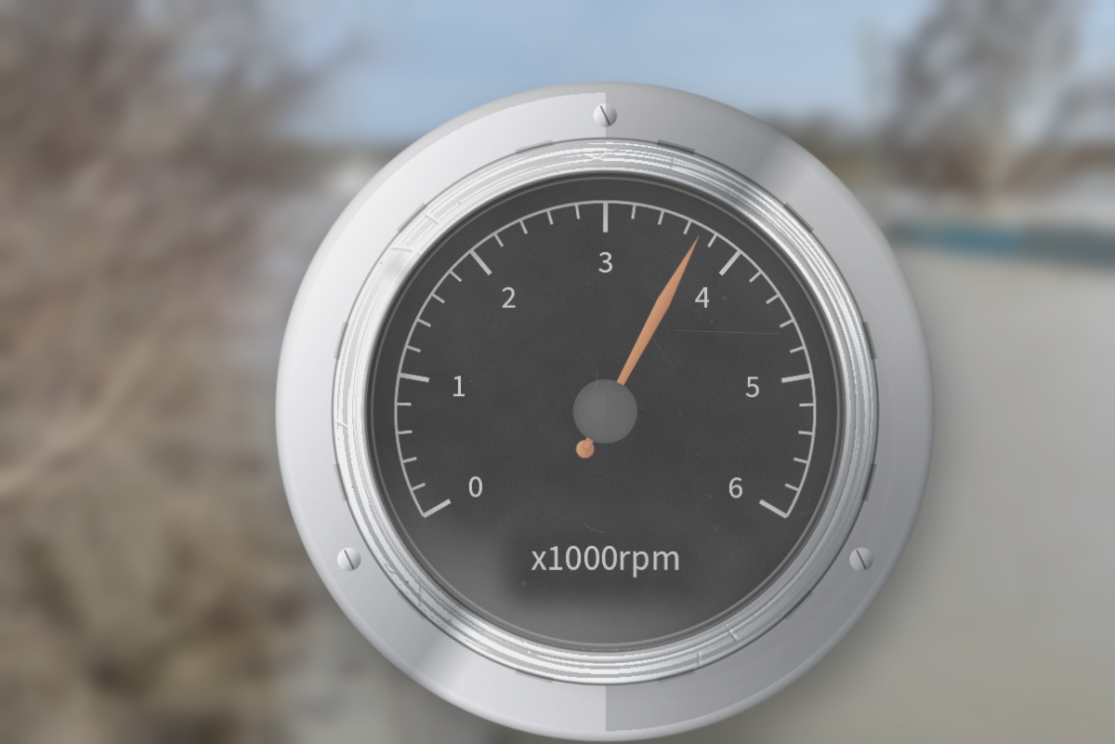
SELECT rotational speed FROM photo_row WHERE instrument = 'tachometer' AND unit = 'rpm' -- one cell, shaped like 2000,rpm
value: 3700,rpm
